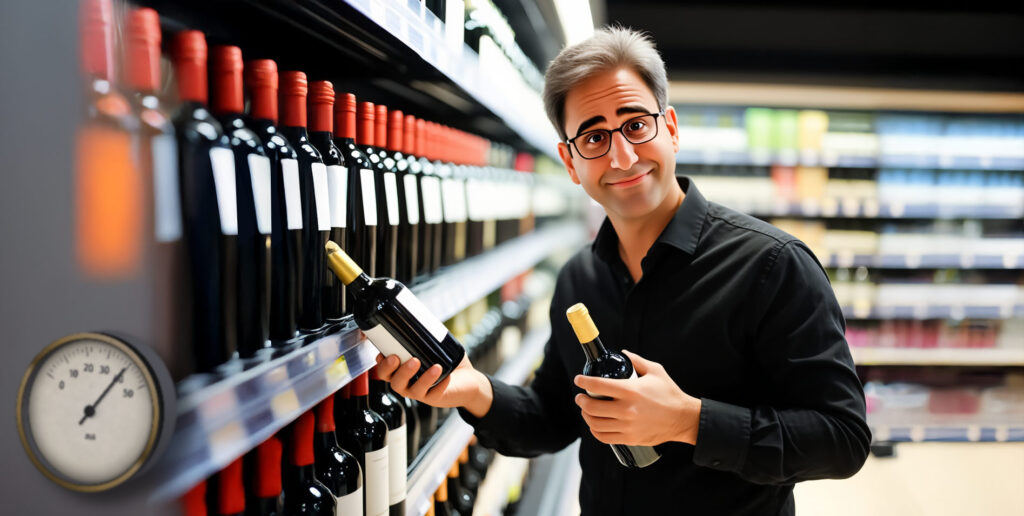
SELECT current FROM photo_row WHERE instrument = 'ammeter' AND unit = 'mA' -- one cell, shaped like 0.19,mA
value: 40,mA
